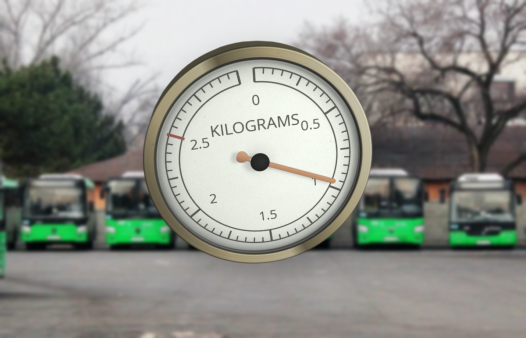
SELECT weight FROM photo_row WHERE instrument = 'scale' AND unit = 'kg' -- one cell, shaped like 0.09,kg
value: 0.95,kg
